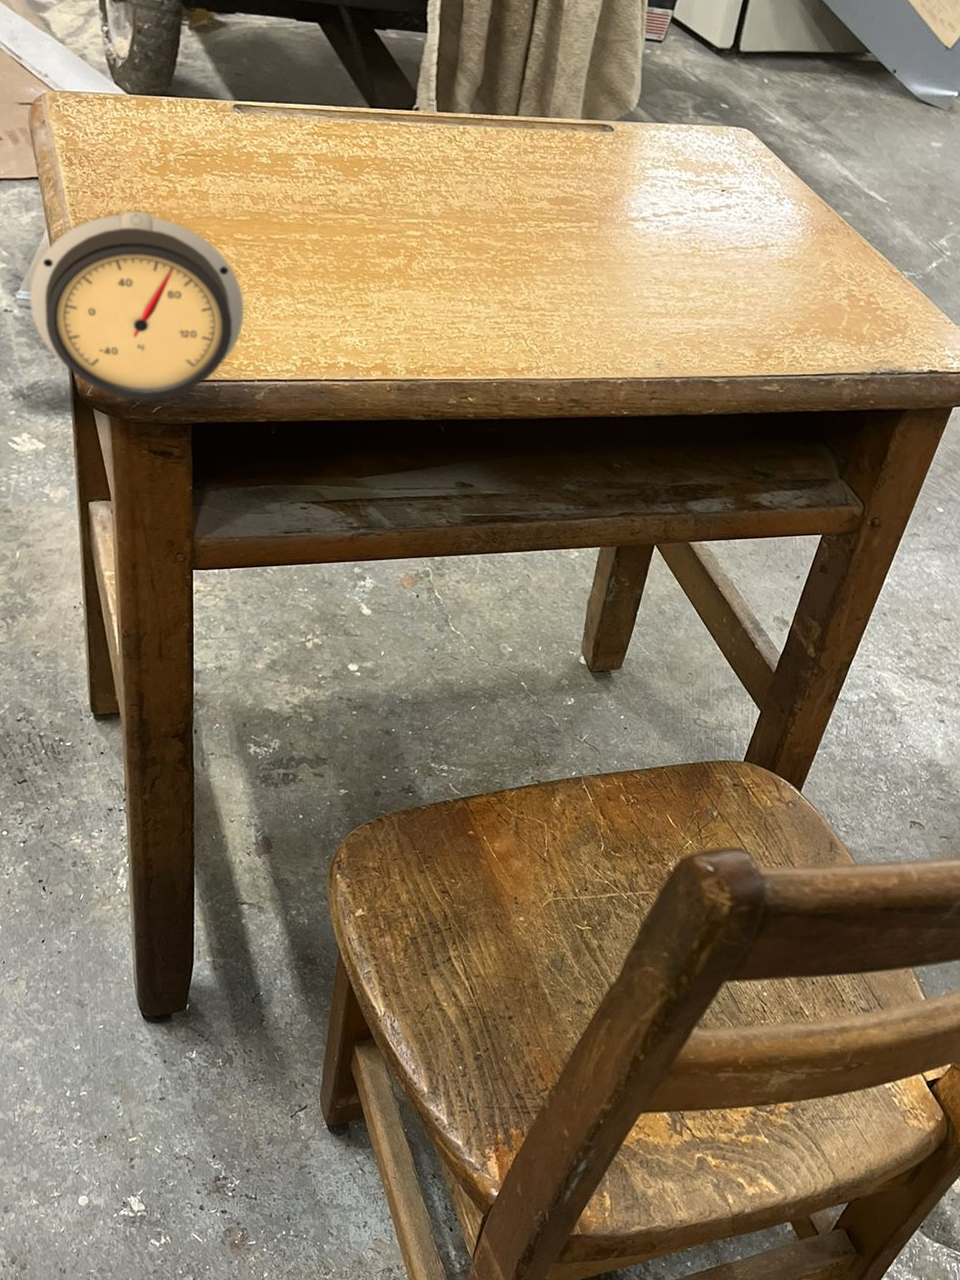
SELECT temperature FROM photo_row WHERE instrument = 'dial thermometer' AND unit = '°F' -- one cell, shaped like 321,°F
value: 68,°F
